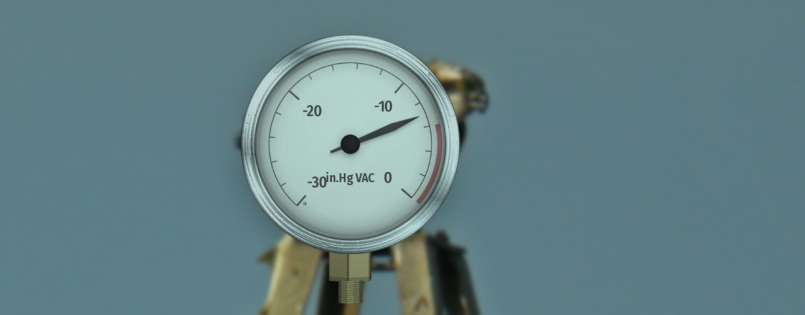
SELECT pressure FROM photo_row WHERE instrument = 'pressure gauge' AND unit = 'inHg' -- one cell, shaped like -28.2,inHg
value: -7,inHg
